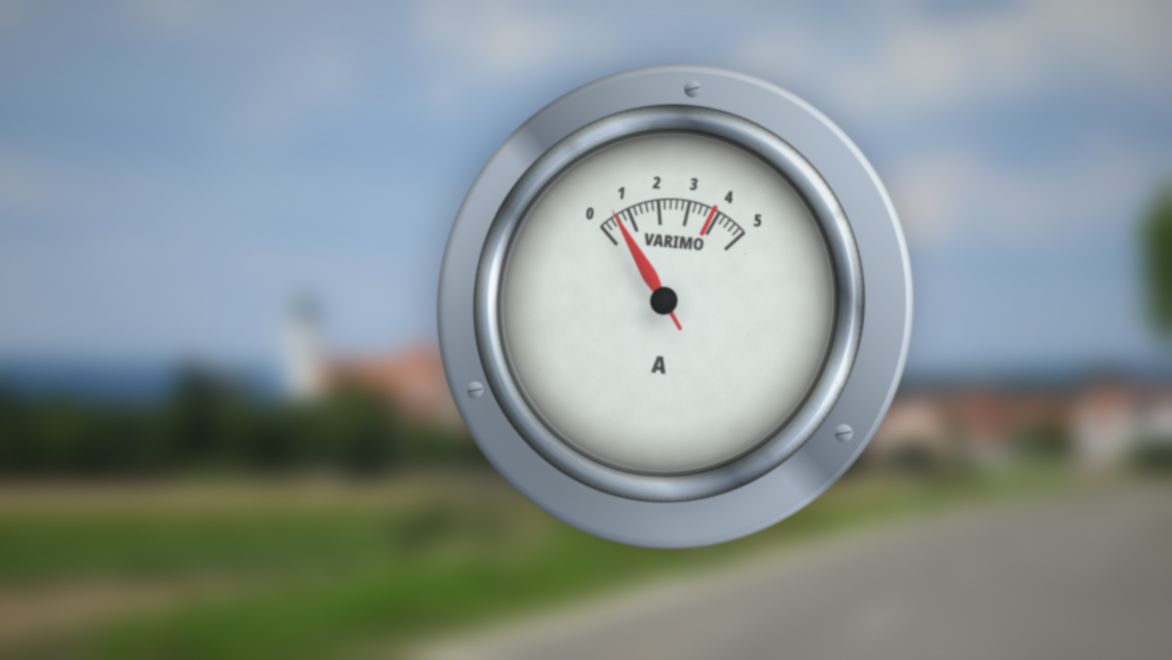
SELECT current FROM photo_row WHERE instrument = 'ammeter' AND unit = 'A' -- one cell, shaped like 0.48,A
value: 0.6,A
